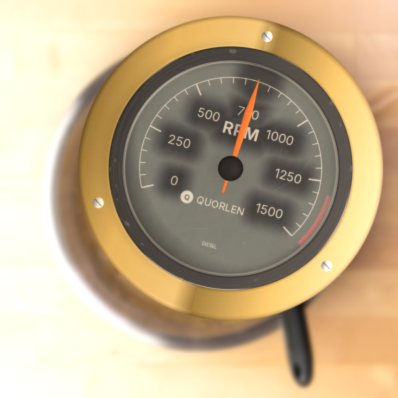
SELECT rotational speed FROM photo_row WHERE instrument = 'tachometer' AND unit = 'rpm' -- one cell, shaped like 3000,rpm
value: 750,rpm
